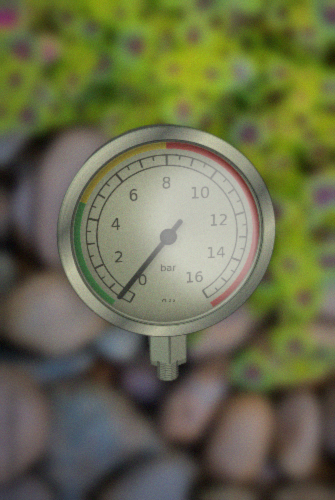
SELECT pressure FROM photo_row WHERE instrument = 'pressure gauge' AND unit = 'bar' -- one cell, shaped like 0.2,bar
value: 0.5,bar
